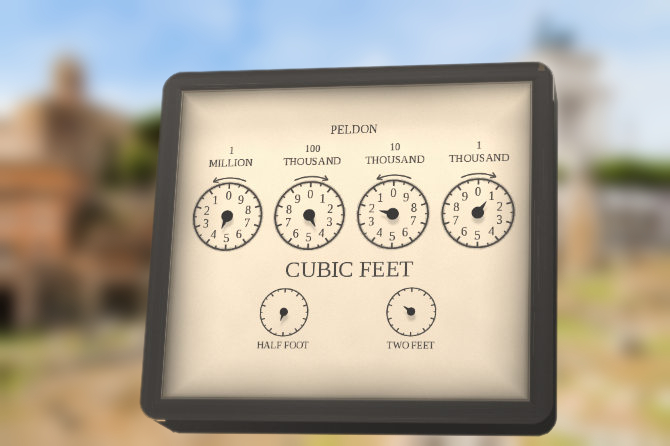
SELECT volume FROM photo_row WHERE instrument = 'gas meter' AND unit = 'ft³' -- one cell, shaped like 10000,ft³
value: 442100,ft³
